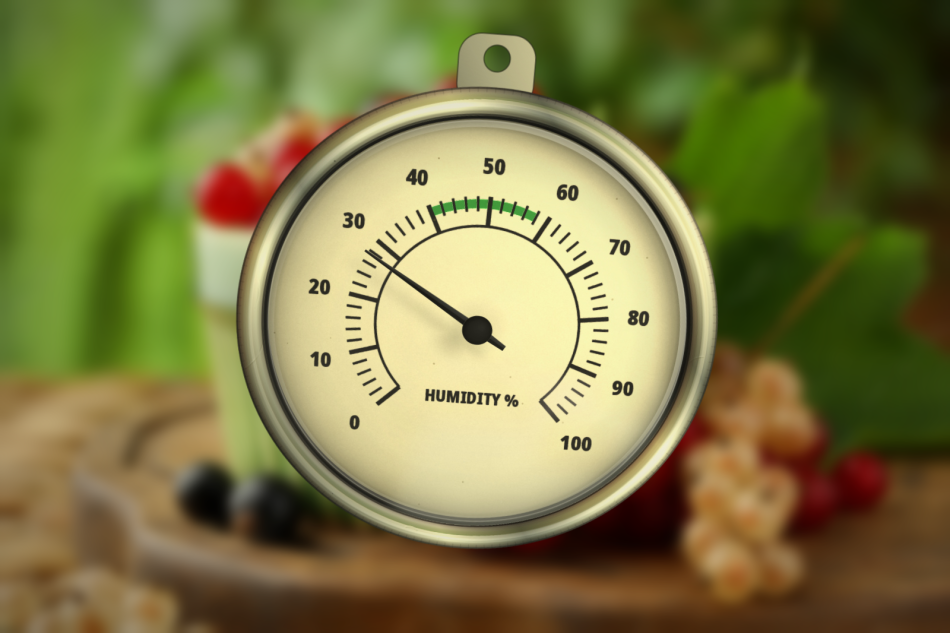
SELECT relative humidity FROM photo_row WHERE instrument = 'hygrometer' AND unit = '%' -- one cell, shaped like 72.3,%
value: 28,%
